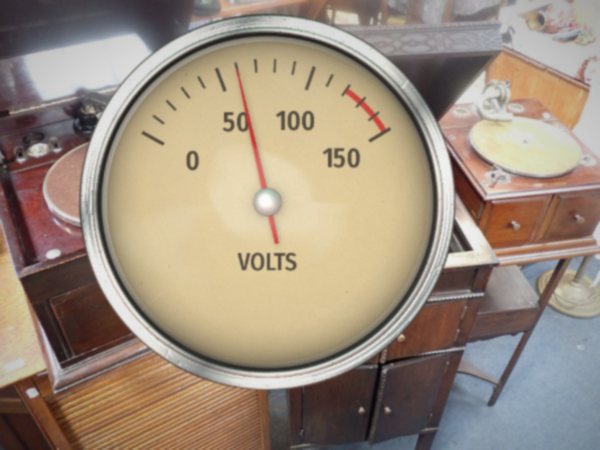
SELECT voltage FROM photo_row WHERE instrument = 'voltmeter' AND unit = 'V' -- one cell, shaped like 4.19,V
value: 60,V
